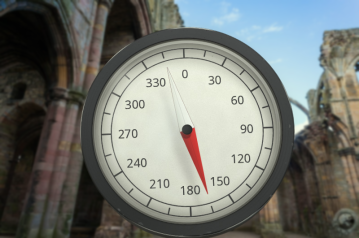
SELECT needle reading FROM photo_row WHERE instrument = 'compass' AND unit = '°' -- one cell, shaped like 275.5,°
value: 165,°
